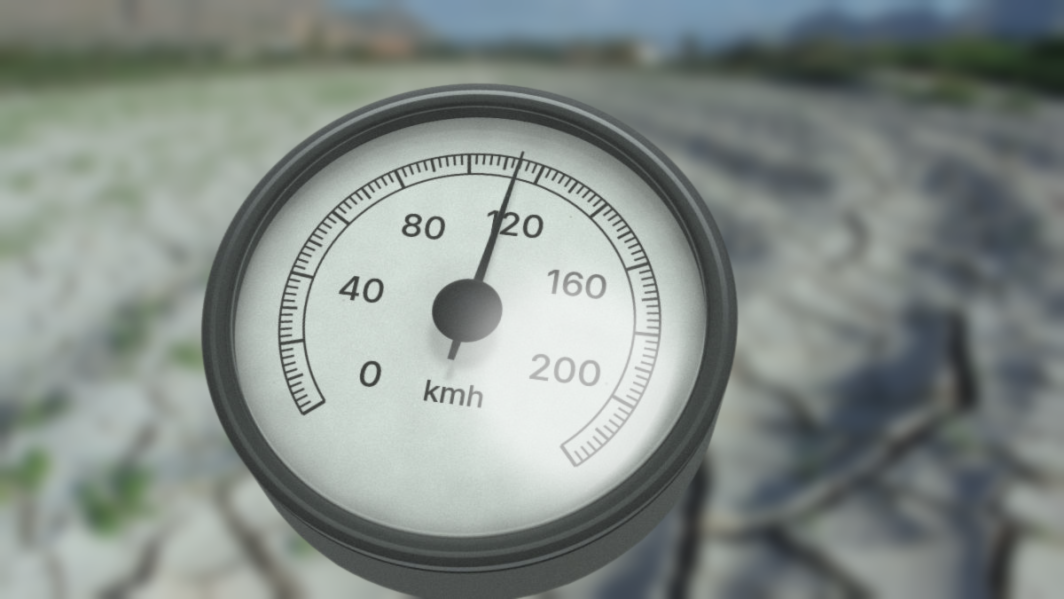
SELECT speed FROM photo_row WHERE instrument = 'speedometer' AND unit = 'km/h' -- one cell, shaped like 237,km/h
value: 114,km/h
